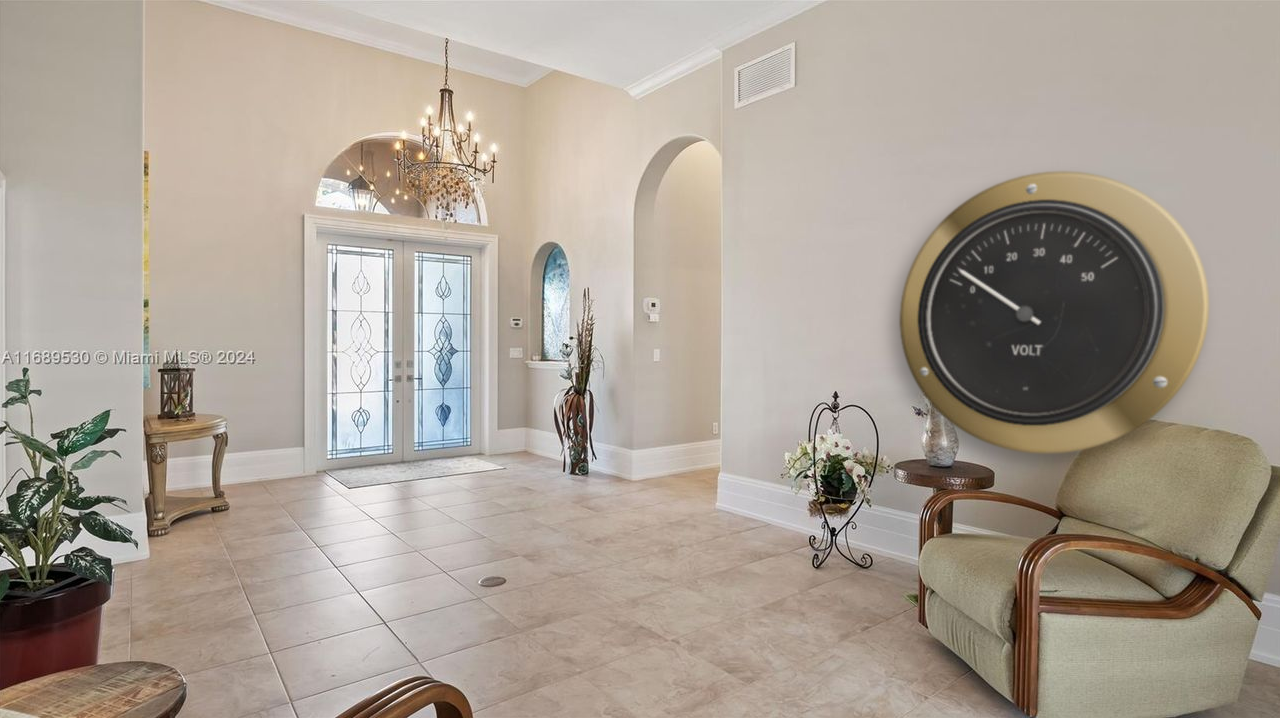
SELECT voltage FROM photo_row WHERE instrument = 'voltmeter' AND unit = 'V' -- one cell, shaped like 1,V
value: 4,V
